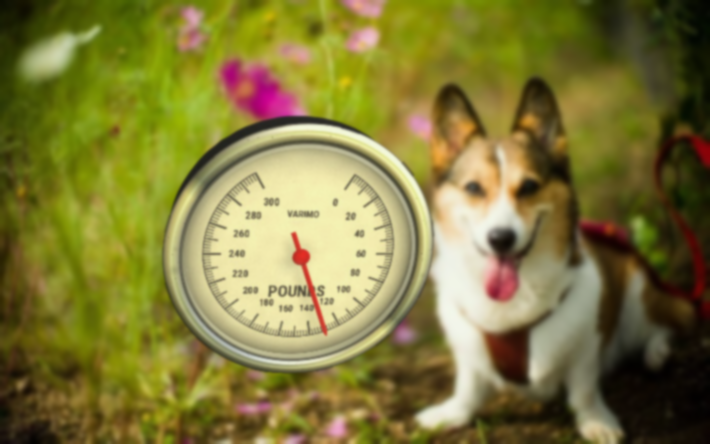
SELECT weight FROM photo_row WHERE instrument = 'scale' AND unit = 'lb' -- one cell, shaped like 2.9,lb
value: 130,lb
